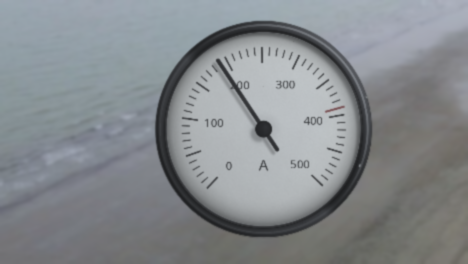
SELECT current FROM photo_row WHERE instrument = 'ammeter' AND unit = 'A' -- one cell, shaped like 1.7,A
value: 190,A
